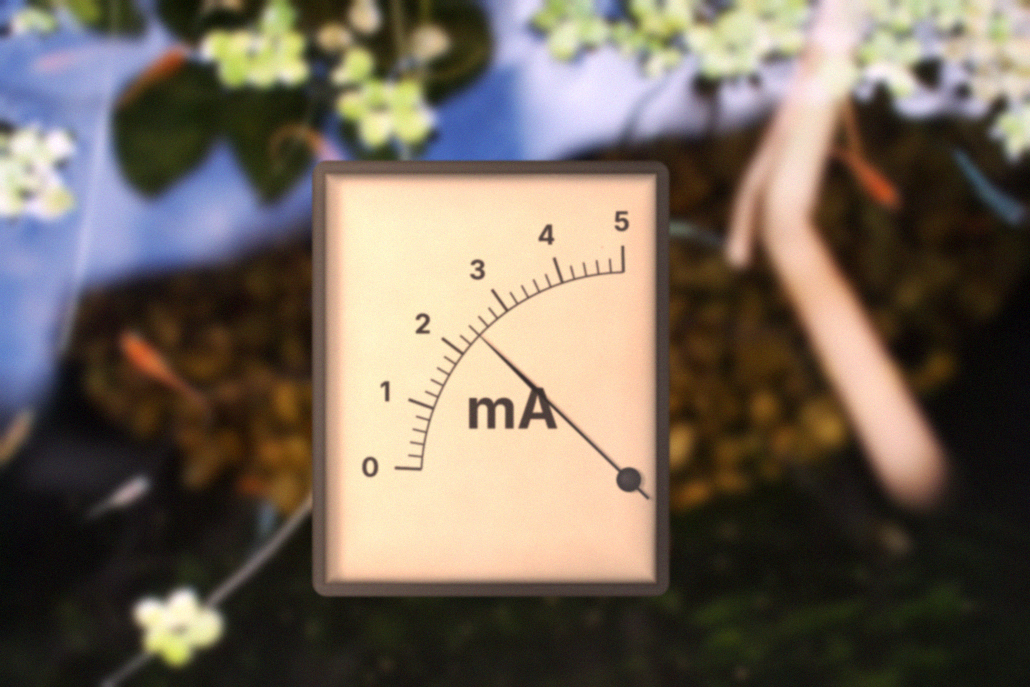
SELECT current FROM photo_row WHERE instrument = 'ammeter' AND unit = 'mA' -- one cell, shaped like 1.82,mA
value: 2.4,mA
